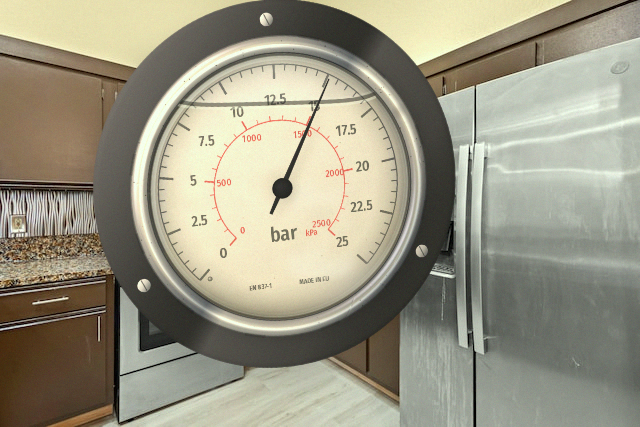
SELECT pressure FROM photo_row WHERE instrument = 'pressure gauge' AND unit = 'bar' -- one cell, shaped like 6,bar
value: 15,bar
